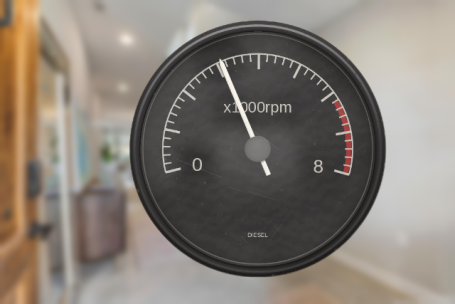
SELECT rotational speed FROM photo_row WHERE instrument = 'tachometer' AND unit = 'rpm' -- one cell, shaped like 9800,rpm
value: 3100,rpm
